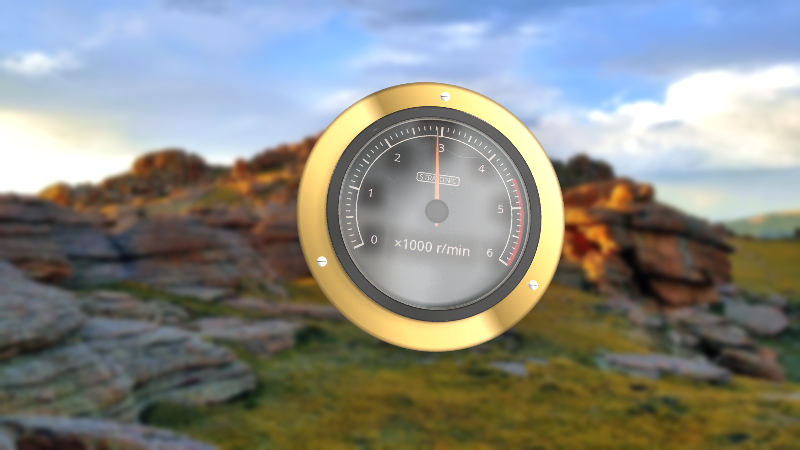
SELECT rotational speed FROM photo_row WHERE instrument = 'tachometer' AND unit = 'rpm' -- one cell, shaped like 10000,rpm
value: 2900,rpm
